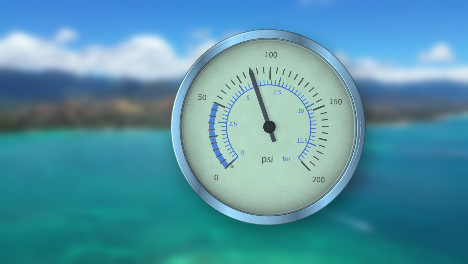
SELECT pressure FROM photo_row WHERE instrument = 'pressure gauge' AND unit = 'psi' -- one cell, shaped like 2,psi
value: 85,psi
